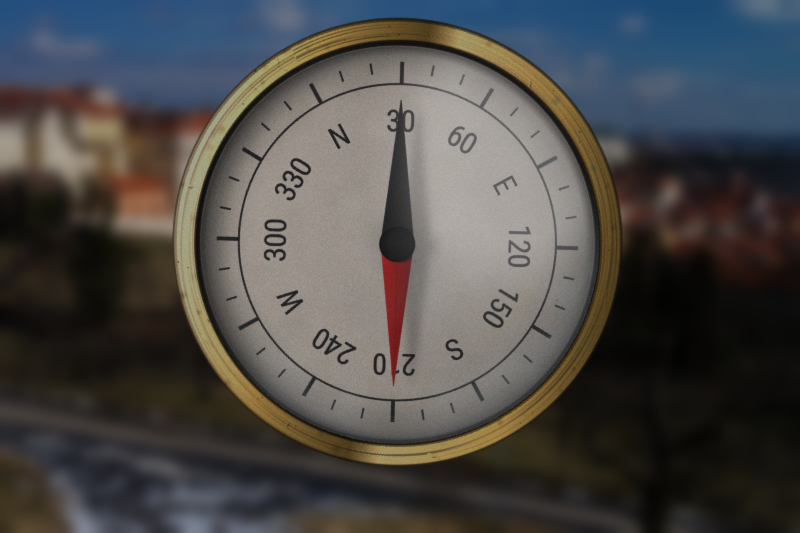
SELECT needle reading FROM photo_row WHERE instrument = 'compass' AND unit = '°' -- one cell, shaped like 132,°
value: 210,°
